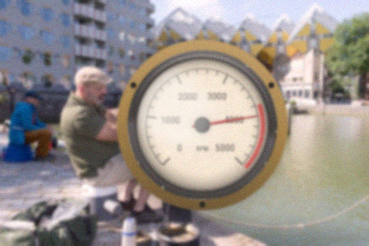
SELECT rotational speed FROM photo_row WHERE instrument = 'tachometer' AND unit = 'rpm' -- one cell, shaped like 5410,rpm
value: 4000,rpm
